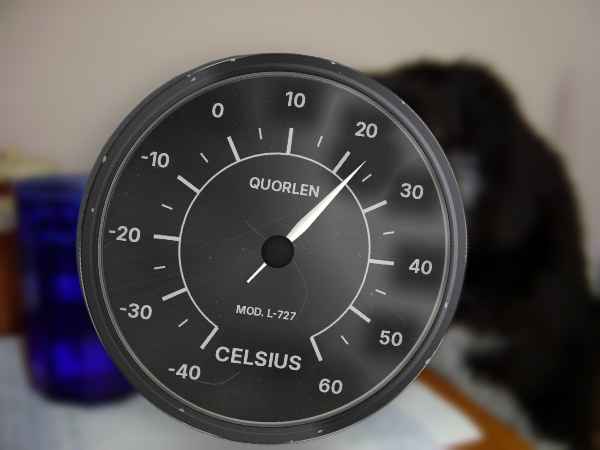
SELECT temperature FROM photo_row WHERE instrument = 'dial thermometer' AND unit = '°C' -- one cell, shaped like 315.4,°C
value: 22.5,°C
